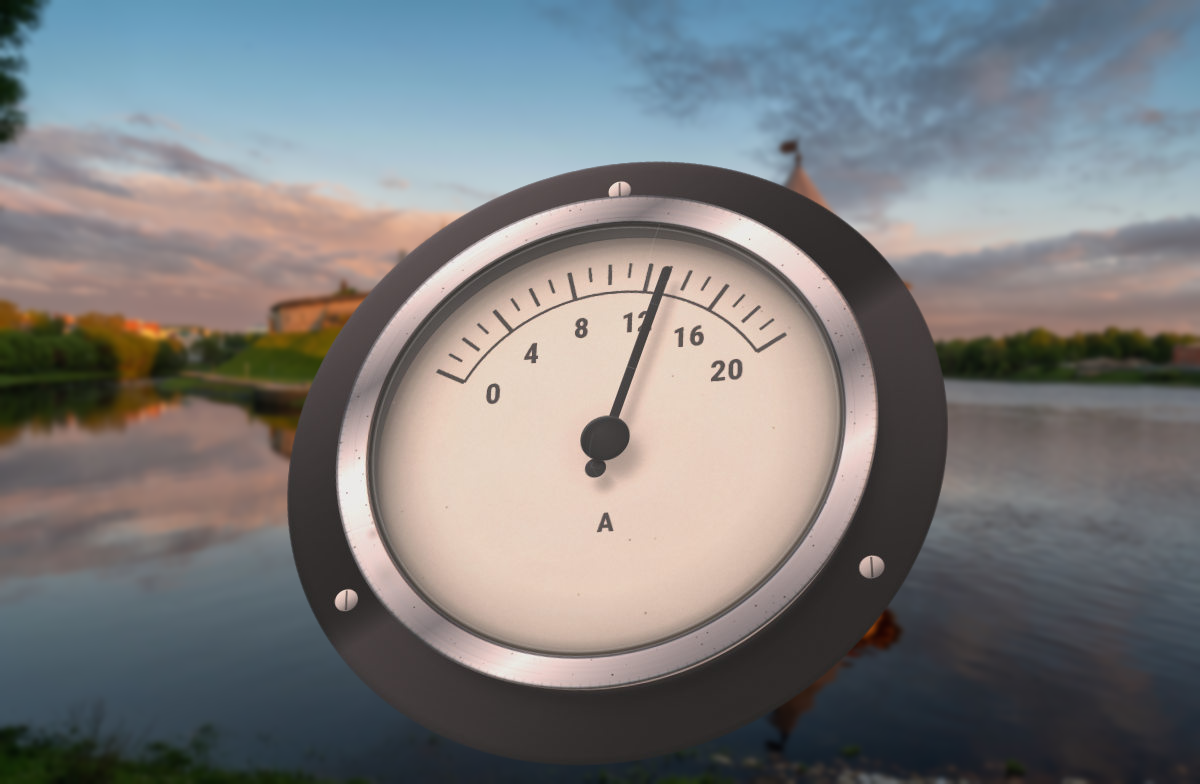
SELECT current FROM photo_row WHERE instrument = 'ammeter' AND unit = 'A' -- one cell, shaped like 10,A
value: 13,A
